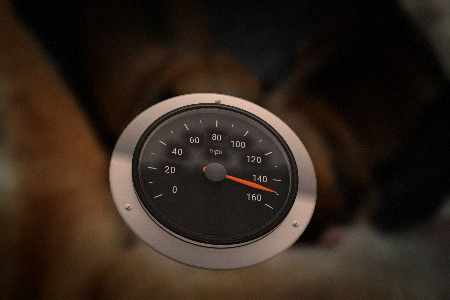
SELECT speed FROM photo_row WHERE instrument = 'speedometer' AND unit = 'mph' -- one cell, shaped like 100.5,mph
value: 150,mph
